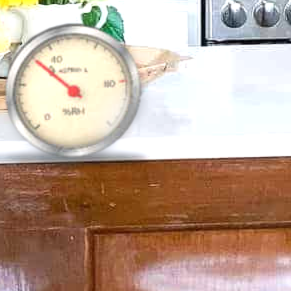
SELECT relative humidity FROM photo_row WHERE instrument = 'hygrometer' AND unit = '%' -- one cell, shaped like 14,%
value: 32,%
